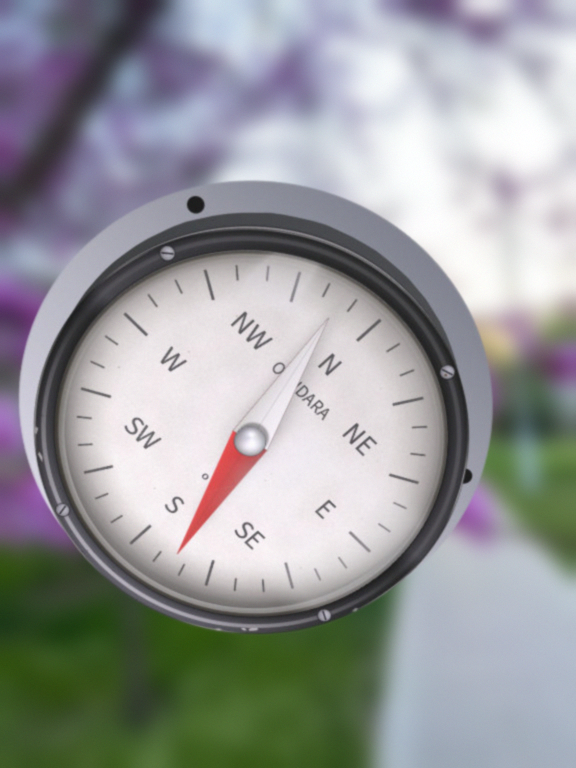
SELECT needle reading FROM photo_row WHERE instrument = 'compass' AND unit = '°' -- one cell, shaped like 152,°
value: 165,°
